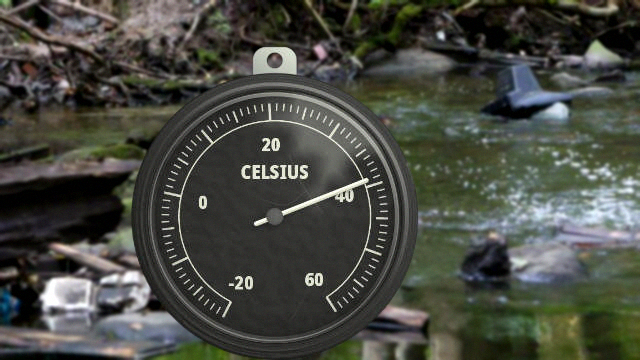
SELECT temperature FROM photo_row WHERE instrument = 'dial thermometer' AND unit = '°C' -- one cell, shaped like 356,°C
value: 39,°C
